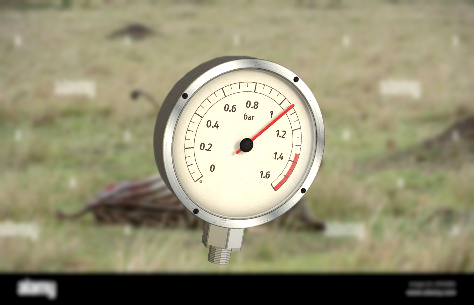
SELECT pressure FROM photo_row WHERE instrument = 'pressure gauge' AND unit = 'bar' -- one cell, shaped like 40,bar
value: 1.05,bar
